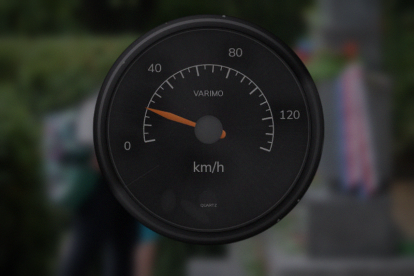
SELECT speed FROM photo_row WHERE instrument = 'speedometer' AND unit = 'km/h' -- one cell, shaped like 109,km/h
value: 20,km/h
